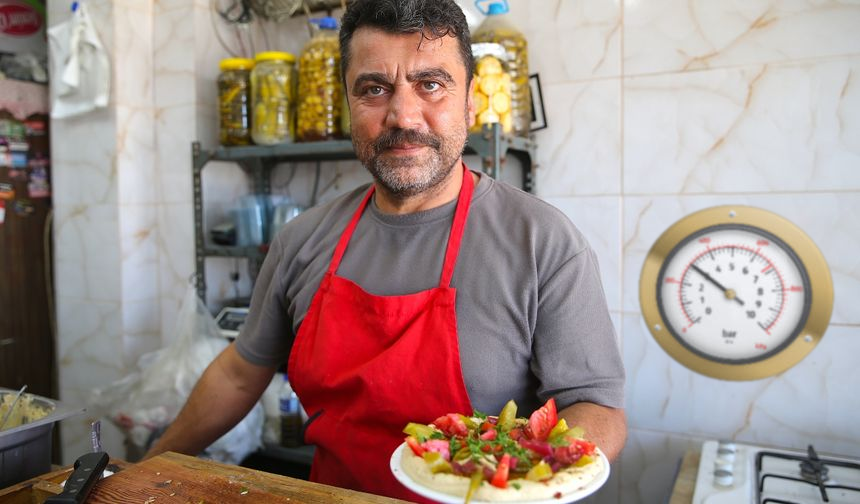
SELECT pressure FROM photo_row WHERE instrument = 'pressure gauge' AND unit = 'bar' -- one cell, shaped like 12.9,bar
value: 3,bar
